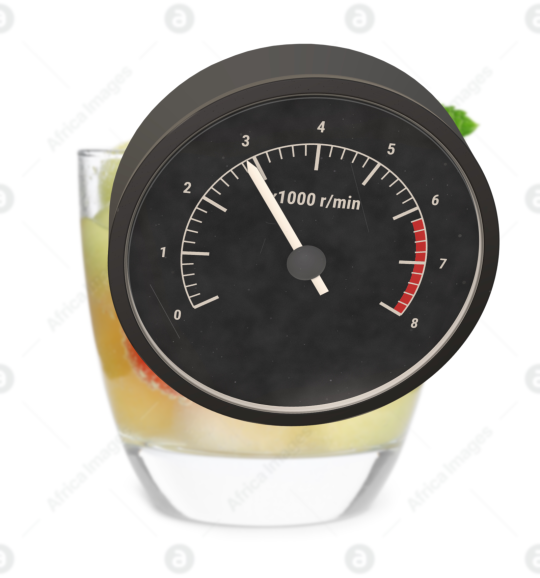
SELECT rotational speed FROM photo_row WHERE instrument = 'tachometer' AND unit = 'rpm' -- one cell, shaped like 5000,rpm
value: 2900,rpm
